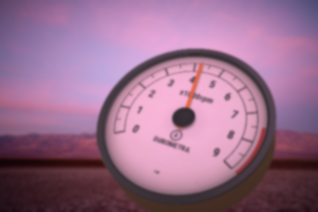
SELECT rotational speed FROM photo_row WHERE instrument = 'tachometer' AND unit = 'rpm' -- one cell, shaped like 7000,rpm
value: 4250,rpm
